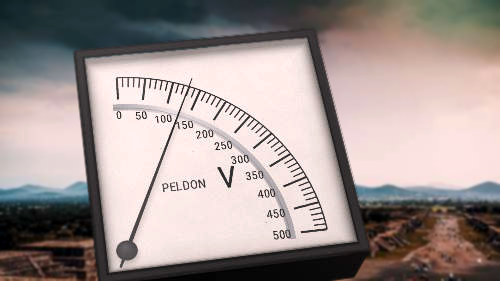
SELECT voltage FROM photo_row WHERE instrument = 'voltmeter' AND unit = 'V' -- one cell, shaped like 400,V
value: 130,V
